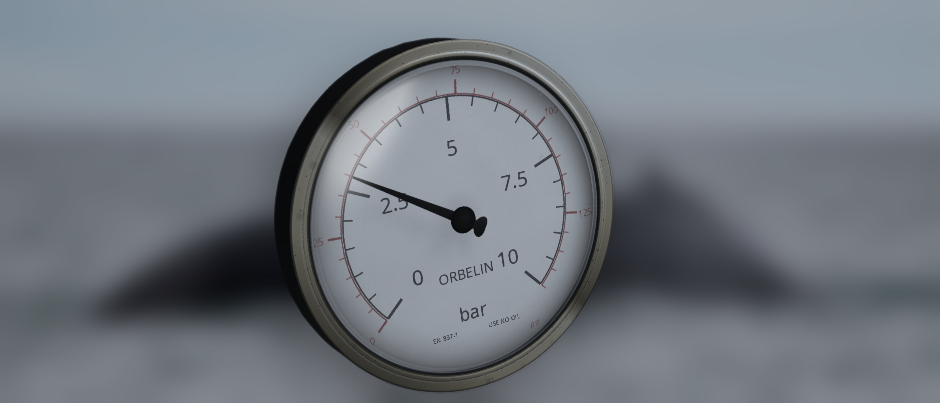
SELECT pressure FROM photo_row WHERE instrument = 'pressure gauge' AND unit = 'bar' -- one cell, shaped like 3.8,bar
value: 2.75,bar
